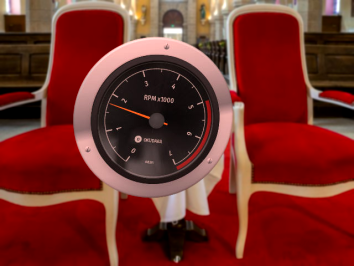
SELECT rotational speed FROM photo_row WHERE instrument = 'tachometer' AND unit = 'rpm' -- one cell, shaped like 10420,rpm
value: 1750,rpm
